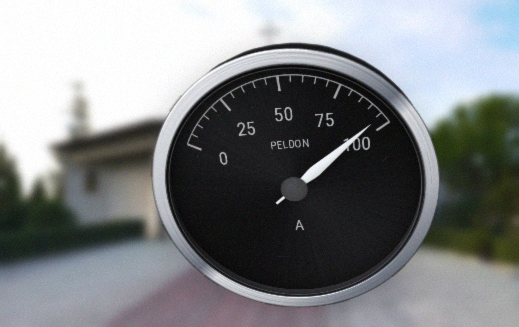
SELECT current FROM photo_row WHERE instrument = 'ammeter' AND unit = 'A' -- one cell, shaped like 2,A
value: 95,A
